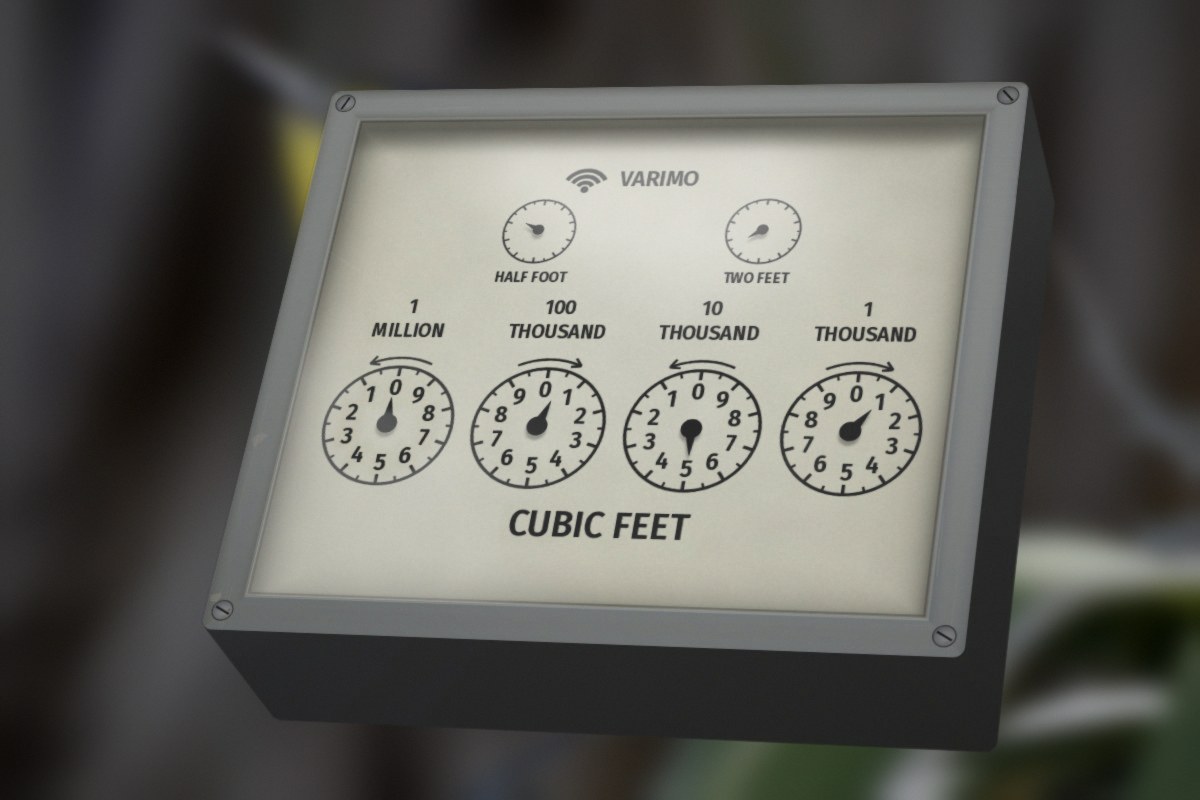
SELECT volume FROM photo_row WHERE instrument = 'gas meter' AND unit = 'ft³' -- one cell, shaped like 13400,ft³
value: 5100,ft³
